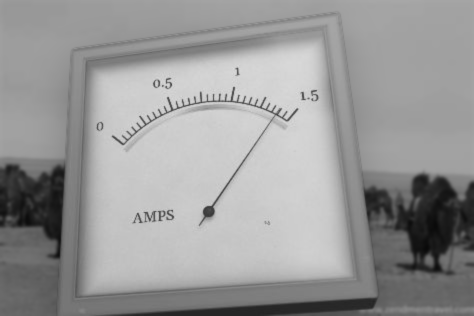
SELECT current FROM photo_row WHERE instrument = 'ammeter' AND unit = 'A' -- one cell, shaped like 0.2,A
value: 1.4,A
